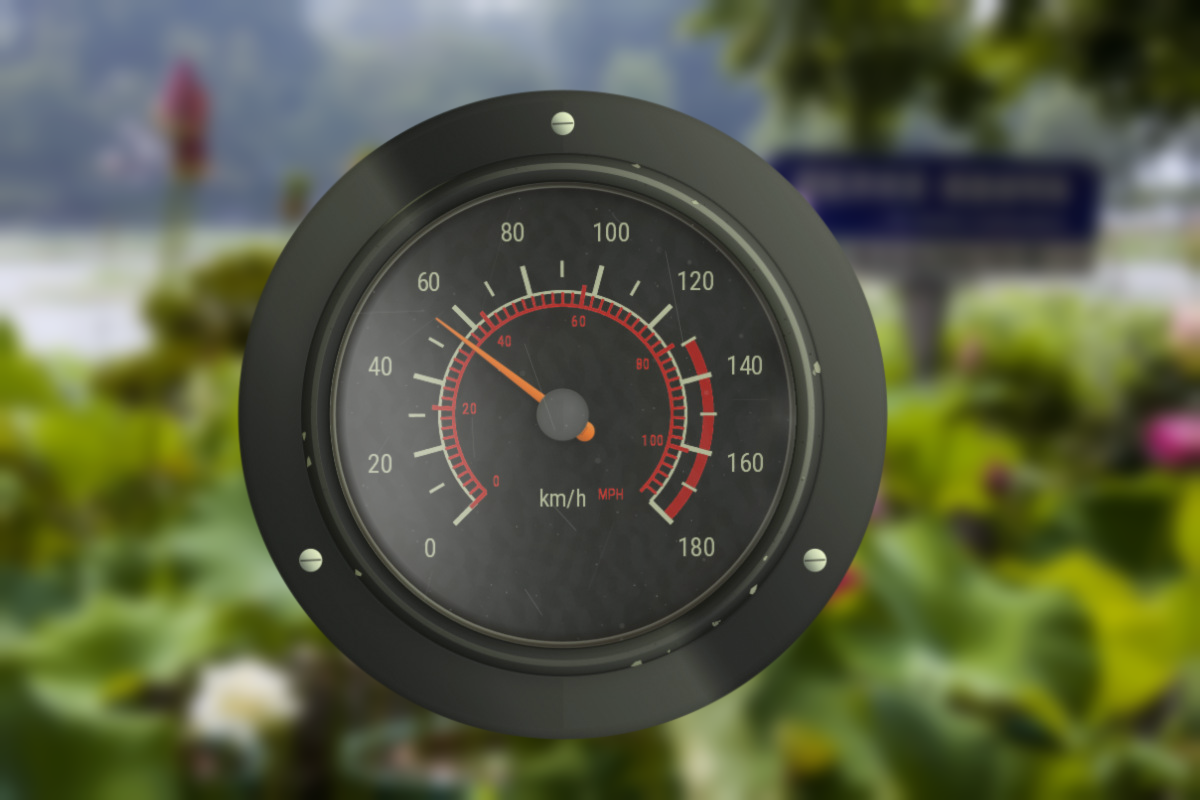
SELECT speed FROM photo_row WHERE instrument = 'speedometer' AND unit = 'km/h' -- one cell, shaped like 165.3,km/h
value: 55,km/h
